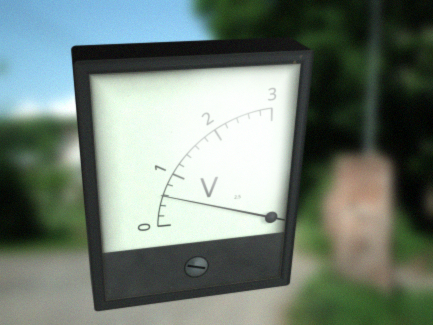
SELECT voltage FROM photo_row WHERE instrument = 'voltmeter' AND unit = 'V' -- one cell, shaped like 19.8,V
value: 0.6,V
